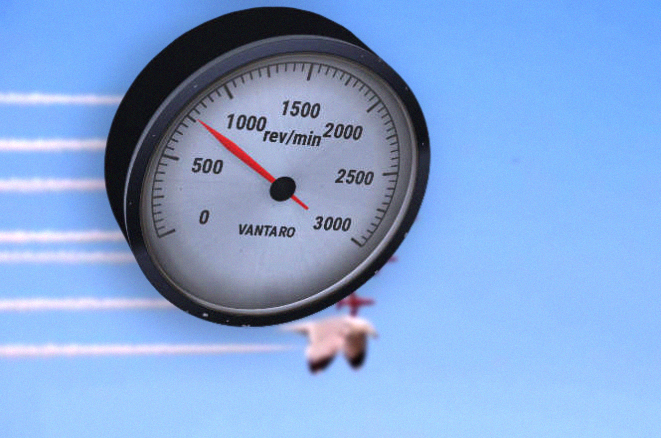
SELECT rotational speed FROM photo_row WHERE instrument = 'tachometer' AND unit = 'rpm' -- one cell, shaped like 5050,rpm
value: 775,rpm
